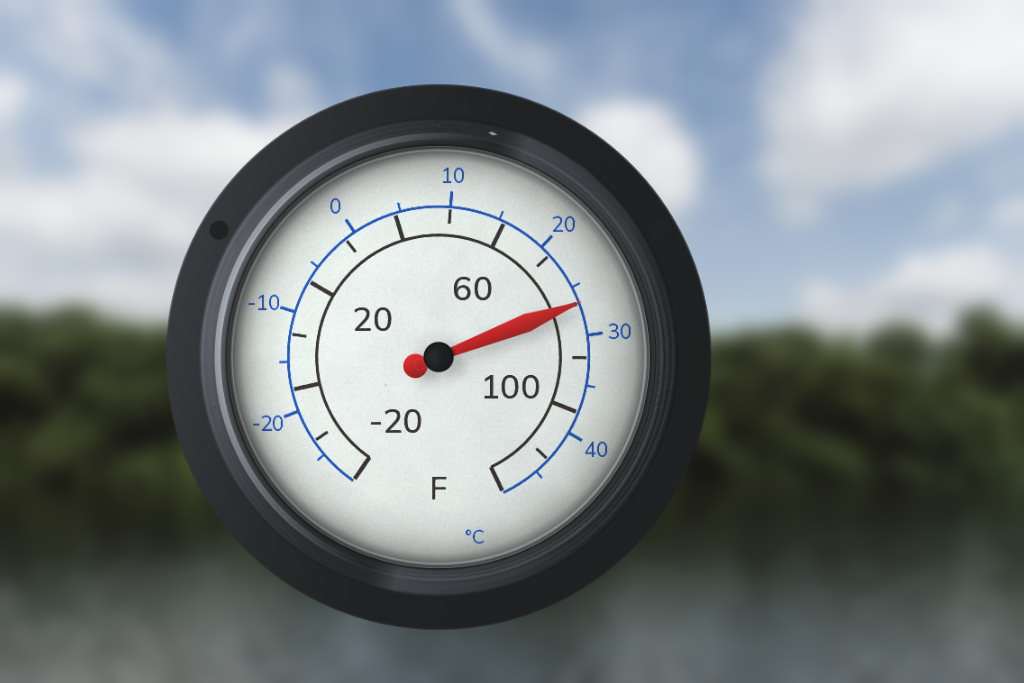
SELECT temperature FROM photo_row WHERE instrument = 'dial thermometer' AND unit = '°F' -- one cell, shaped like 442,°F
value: 80,°F
